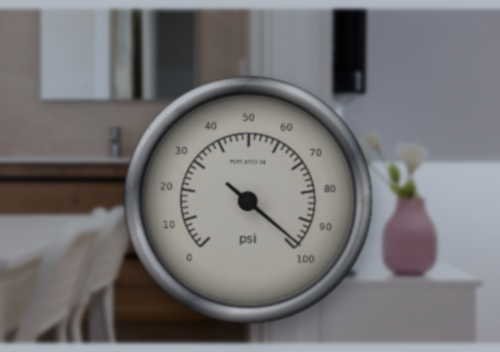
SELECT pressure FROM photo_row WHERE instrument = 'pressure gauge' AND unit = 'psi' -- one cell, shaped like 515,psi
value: 98,psi
